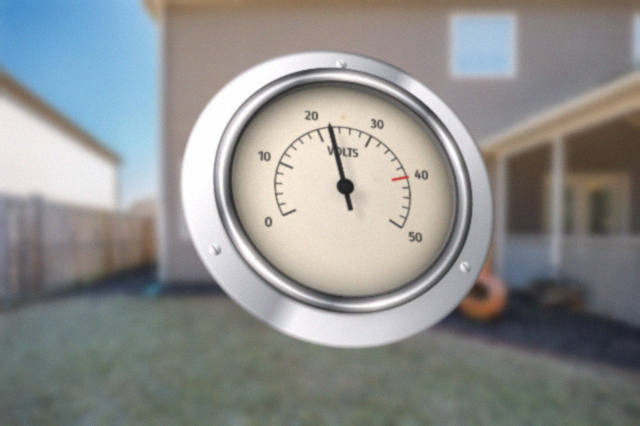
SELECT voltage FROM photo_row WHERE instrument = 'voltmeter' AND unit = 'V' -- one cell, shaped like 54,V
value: 22,V
